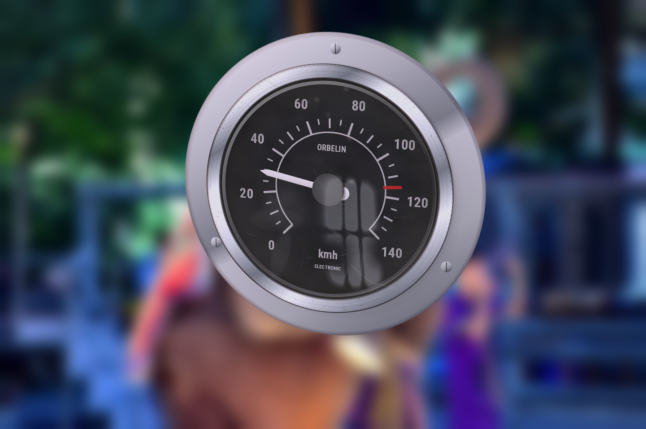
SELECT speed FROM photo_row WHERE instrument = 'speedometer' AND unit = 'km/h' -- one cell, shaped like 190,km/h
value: 30,km/h
